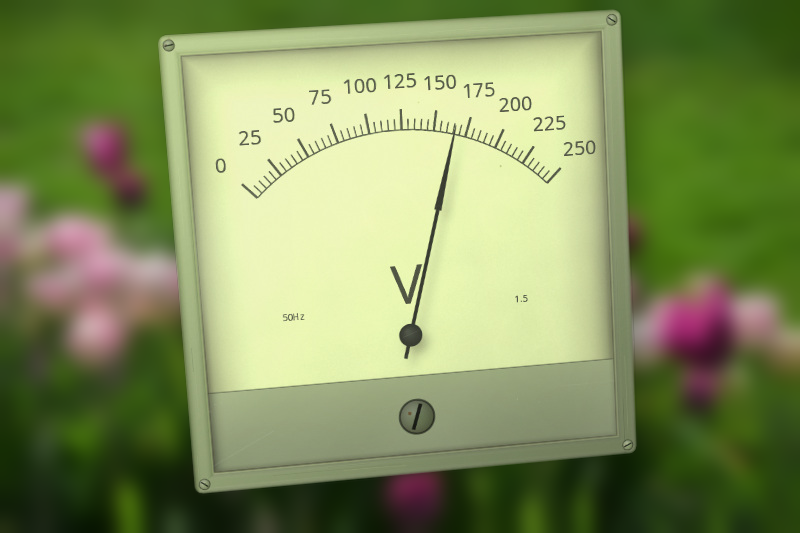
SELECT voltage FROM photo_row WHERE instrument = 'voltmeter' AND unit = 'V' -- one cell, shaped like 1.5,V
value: 165,V
